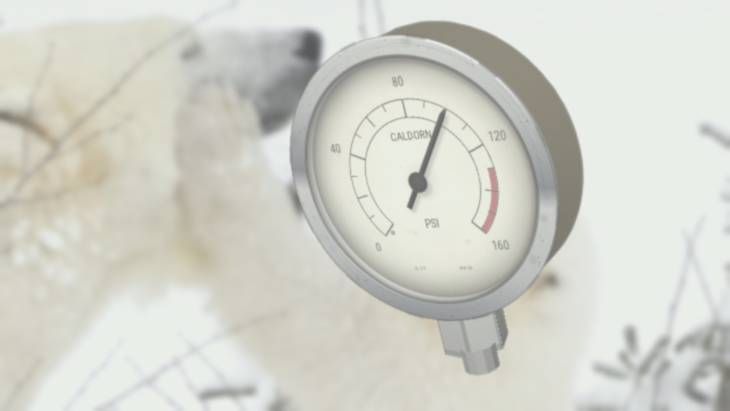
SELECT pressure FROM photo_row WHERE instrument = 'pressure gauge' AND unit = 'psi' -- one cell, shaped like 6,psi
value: 100,psi
